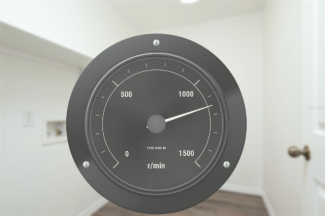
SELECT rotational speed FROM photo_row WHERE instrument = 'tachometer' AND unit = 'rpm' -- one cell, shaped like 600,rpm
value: 1150,rpm
